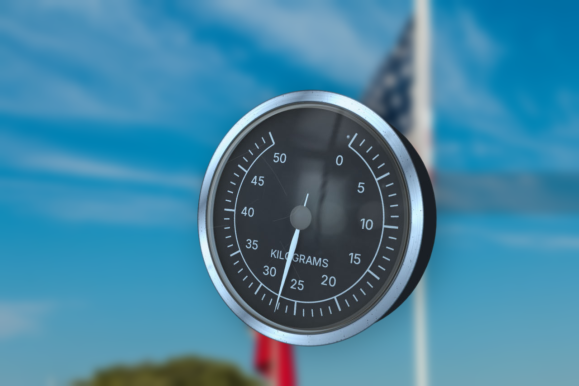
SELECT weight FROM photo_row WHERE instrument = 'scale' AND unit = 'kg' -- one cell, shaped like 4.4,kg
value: 27,kg
